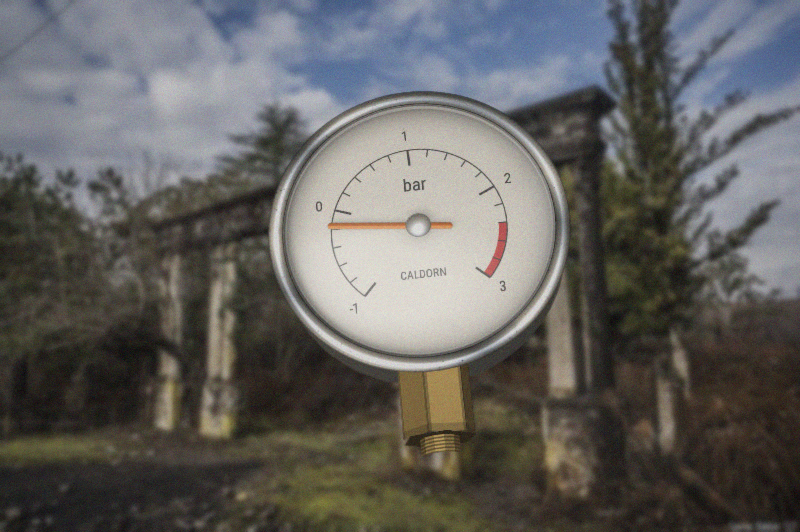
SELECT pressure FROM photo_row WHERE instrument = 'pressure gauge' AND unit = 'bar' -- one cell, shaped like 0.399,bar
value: -0.2,bar
